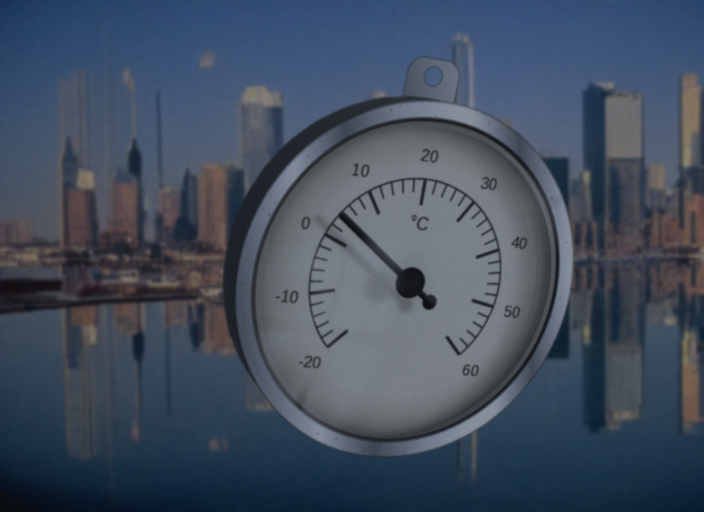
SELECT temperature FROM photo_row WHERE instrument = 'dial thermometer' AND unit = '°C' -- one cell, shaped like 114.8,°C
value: 4,°C
